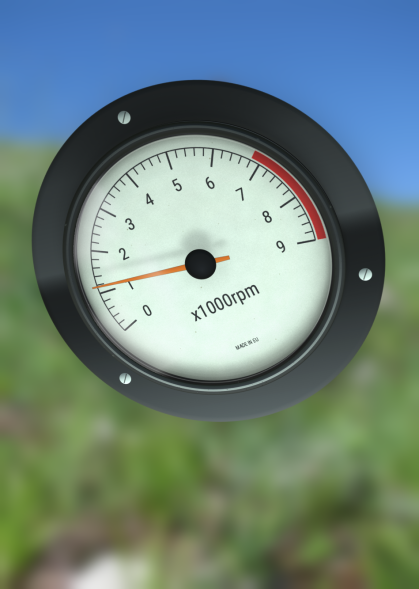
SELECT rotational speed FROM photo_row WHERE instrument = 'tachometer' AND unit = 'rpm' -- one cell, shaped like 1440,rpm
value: 1200,rpm
